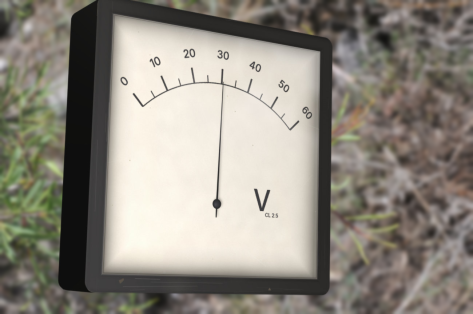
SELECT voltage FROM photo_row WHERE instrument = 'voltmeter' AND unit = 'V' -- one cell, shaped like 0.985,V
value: 30,V
